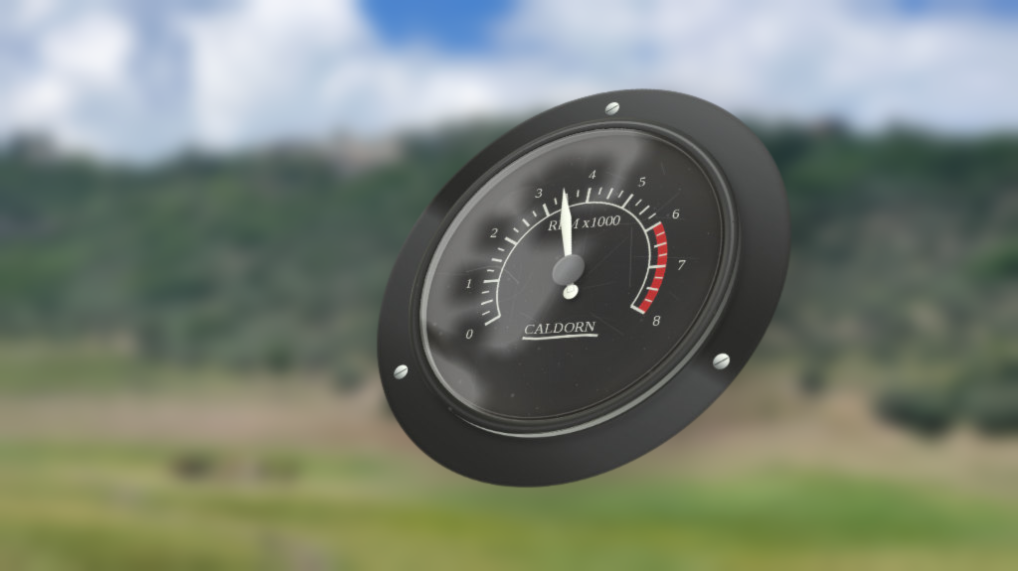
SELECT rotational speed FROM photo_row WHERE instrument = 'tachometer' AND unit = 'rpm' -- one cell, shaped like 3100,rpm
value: 3500,rpm
